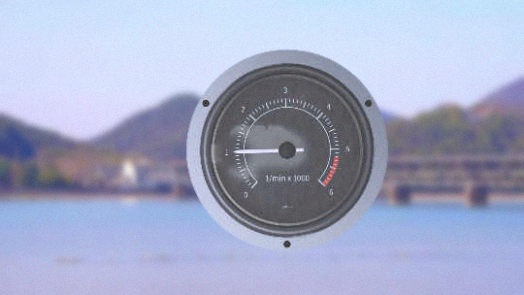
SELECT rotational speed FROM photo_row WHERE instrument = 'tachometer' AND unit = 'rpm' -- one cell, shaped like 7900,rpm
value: 1000,rpm
